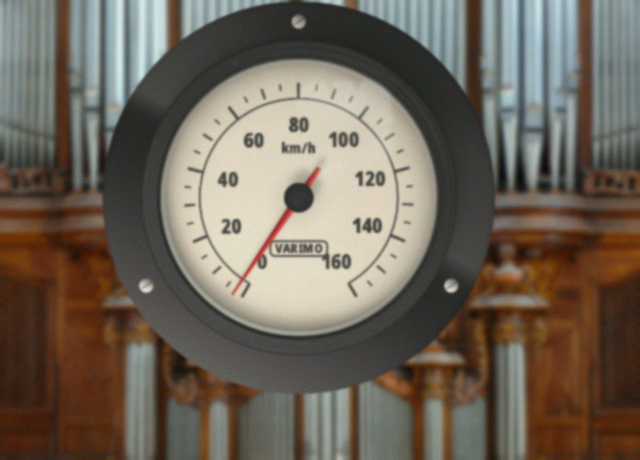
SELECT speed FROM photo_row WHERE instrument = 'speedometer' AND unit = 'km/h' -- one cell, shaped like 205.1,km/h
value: 2.5,km/h
